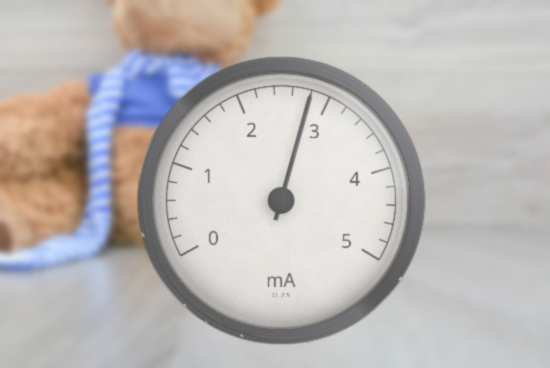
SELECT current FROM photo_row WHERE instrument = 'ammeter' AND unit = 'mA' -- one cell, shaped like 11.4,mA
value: 2.8,mA
